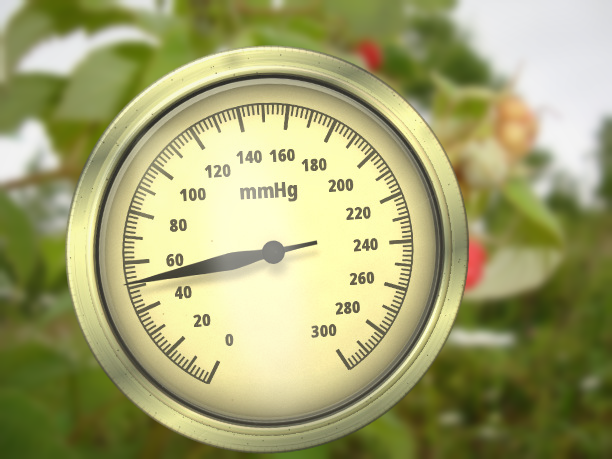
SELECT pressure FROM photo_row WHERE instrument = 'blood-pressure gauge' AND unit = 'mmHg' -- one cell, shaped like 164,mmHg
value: 52,mmHg
